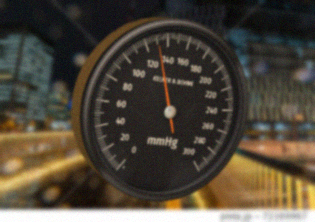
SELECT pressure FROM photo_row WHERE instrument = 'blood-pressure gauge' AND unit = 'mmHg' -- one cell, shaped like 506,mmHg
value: 130,mmHg
